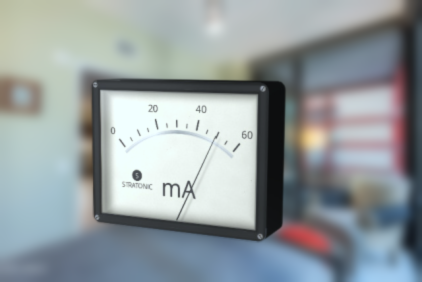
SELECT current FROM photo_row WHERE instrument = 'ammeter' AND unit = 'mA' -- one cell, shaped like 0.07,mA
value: 50,mA
